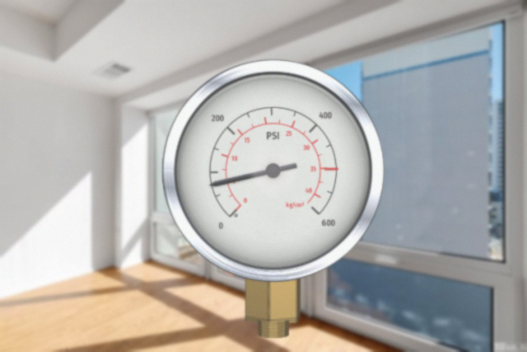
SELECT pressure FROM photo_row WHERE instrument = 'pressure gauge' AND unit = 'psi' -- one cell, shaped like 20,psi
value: 75,psi
